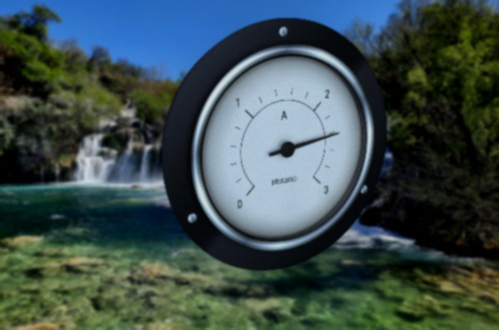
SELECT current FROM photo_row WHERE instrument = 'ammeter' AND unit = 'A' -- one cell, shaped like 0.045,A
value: 2.4,A
